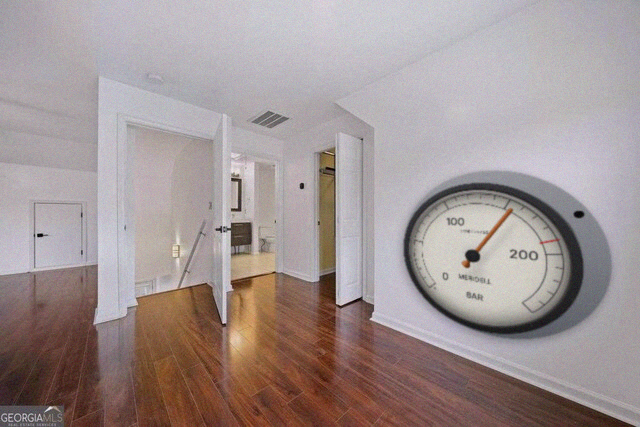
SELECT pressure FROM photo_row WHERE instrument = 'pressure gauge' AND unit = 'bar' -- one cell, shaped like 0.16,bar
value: 155,bar
